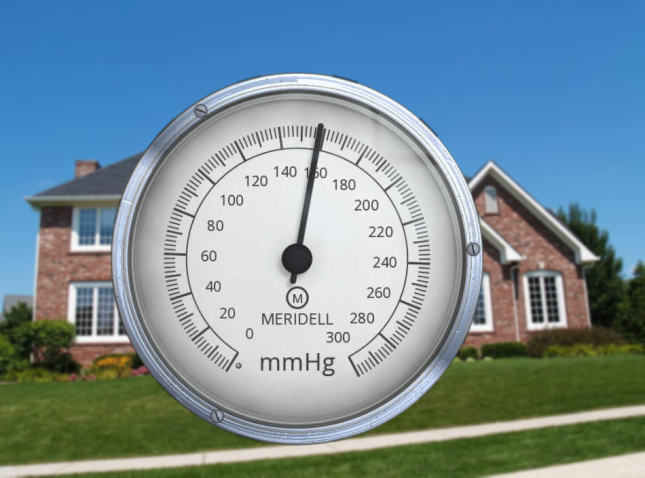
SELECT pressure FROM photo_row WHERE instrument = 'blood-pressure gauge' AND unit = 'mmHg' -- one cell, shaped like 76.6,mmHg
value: 158,mmHg
